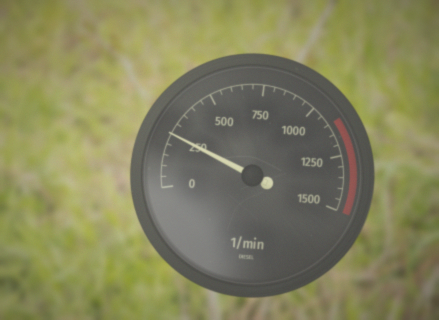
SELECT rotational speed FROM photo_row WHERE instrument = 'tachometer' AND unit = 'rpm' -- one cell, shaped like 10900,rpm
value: 250,rpm
